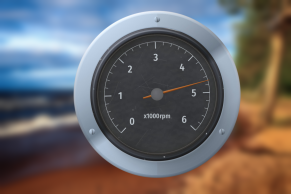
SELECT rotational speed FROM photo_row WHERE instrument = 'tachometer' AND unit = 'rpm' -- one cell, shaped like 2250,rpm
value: 4700,rpm
